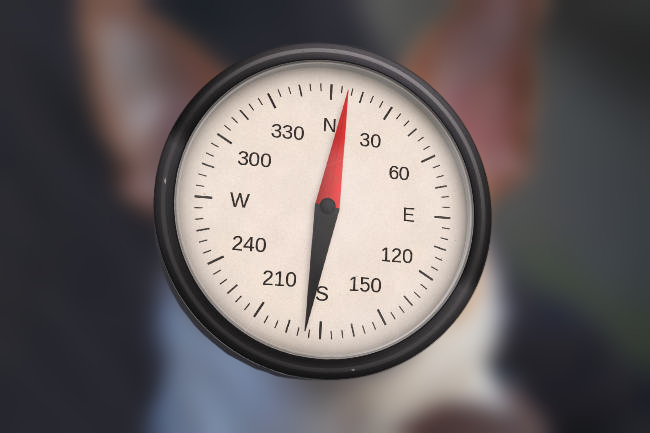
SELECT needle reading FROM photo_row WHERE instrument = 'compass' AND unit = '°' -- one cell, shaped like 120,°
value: 7.5,°
